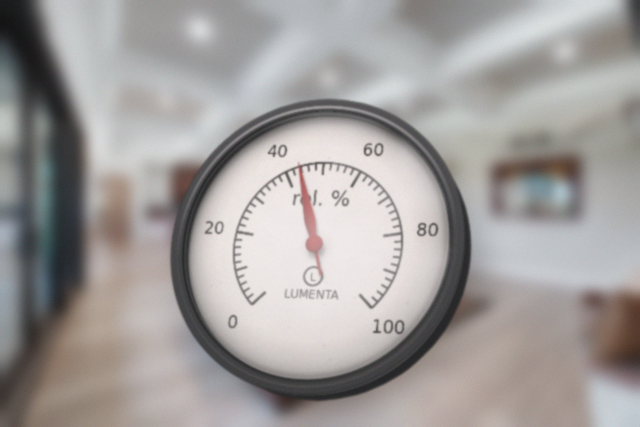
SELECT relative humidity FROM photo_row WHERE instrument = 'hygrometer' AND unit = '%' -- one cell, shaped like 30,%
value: 44,%
